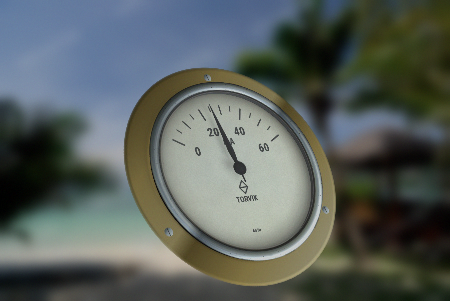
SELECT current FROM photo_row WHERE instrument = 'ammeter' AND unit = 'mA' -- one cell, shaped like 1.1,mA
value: 25,mA
